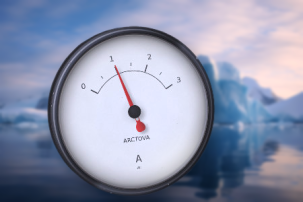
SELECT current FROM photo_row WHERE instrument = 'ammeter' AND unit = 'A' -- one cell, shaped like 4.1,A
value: 1,A
